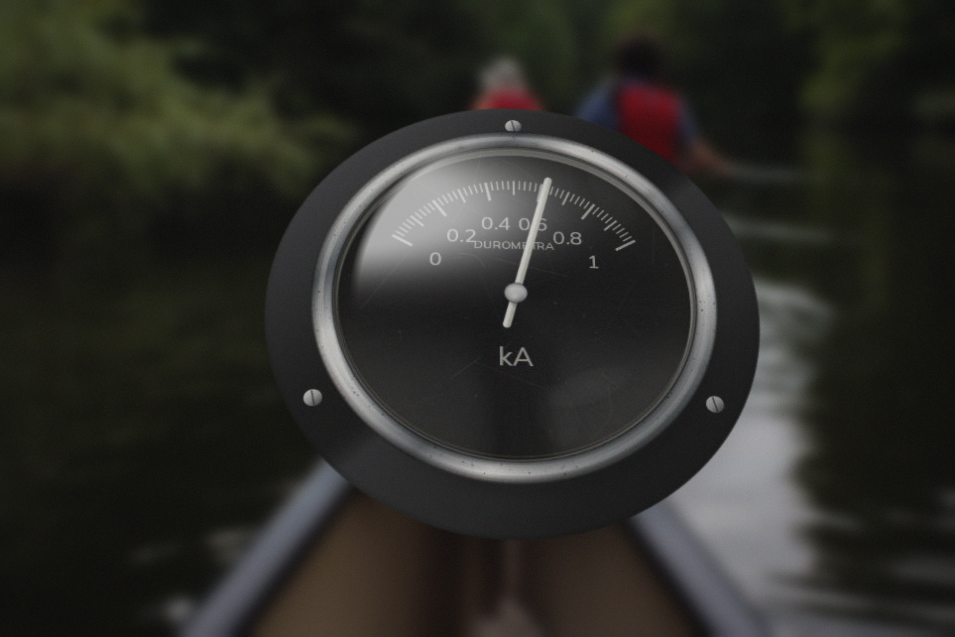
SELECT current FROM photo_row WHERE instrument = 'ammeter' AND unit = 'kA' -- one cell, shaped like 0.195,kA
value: 0.62,kA
